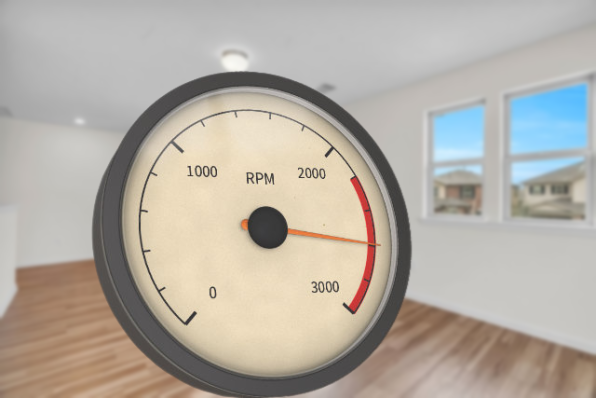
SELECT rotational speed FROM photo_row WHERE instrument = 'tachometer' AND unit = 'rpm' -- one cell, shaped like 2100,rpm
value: 2600,rpm
